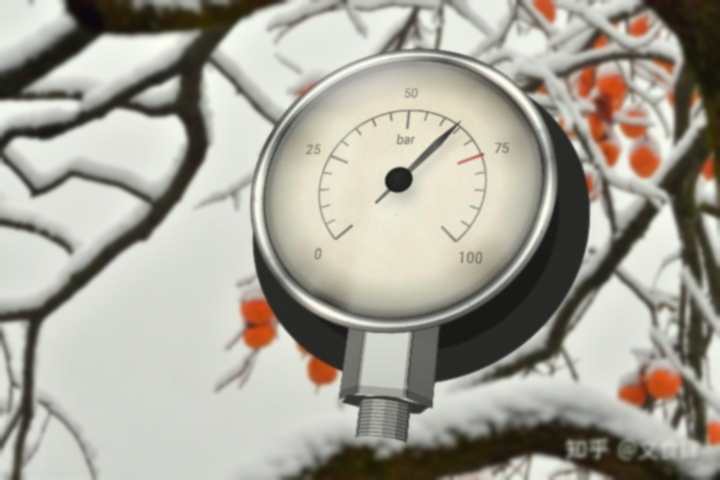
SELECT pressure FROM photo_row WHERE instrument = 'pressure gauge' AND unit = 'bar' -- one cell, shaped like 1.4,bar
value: 65,bar
